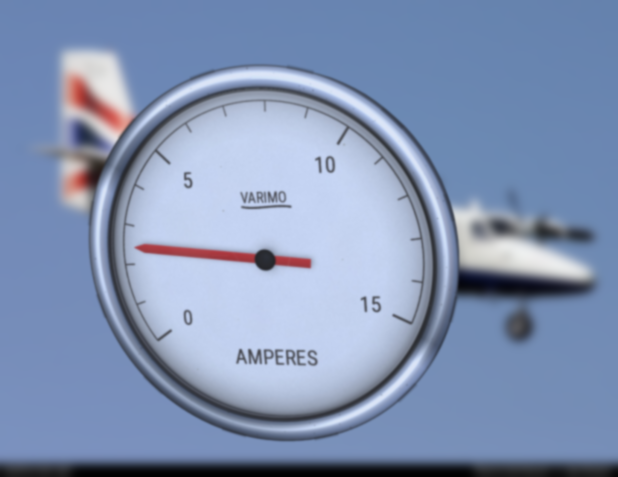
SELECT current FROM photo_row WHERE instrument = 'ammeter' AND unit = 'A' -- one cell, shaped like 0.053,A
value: 2.5,A
